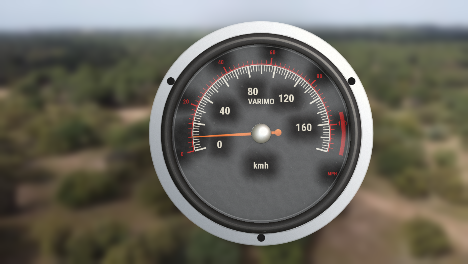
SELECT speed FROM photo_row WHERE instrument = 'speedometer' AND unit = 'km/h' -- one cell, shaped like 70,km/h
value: 10,km/h
